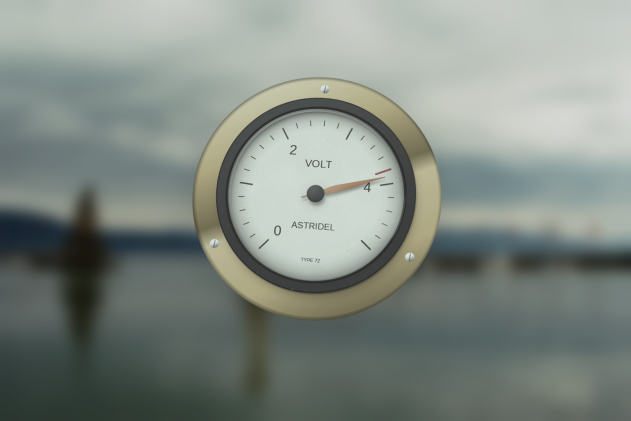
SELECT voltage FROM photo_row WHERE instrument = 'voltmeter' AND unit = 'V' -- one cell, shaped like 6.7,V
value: 3.9,V
